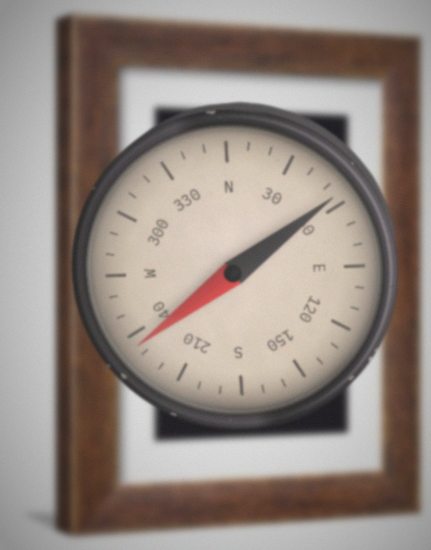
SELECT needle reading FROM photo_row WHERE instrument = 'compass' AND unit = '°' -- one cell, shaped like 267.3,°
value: 235,°
